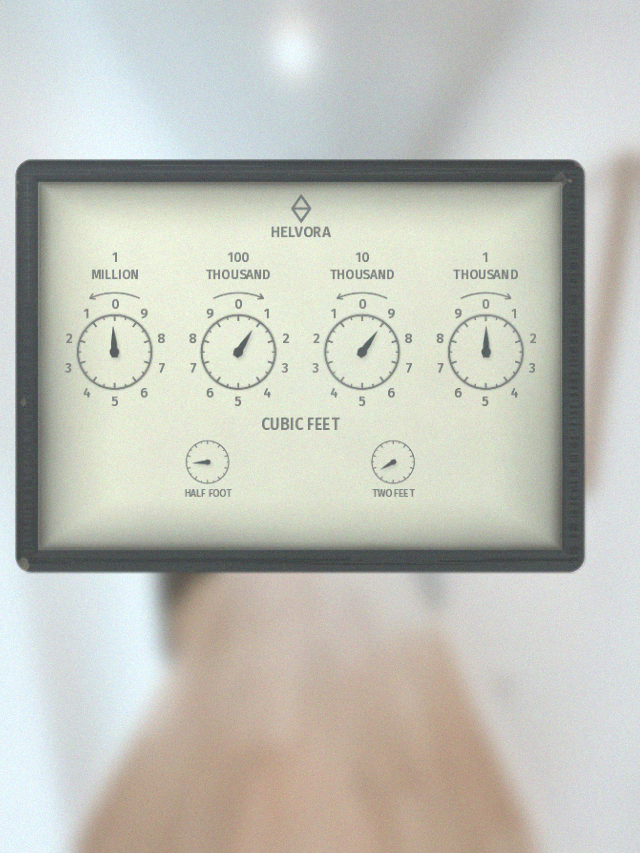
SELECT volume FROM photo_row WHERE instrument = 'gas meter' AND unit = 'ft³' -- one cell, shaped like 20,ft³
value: 9000,ft³
